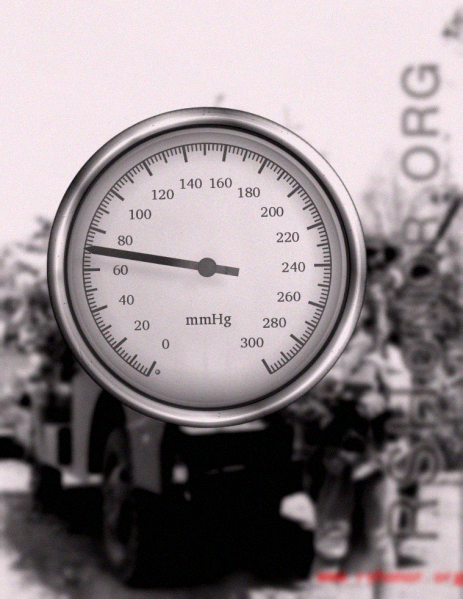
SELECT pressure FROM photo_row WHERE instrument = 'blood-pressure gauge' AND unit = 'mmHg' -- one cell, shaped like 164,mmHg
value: 70,mmHg
